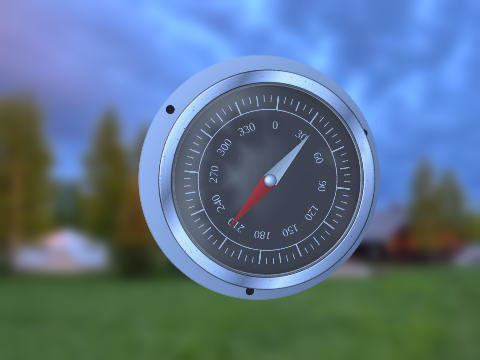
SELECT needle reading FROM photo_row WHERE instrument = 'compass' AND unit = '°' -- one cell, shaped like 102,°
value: 215,°
